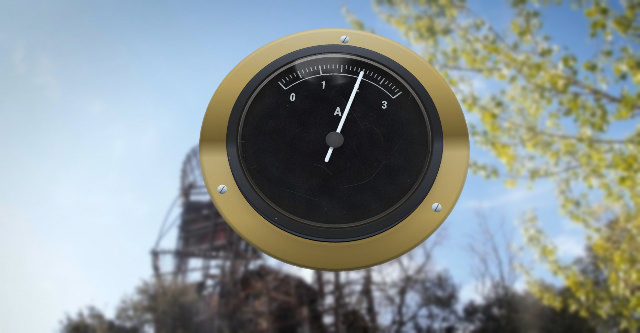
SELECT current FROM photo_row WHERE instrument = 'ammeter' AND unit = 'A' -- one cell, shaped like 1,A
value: 2,A
